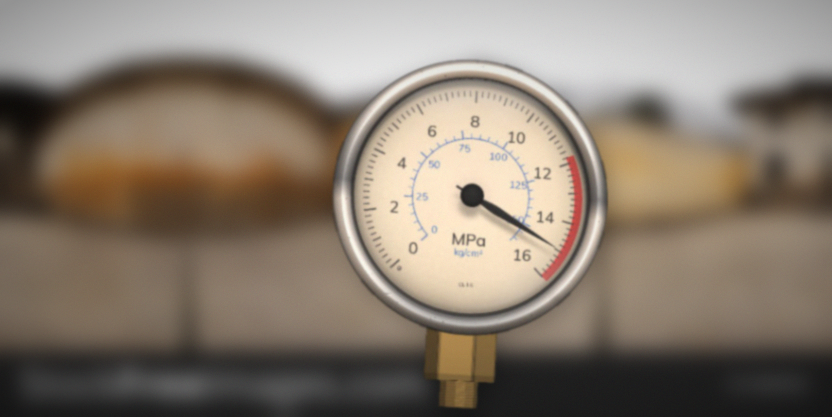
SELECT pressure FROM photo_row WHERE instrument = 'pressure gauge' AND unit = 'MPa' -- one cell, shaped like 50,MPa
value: 15,MPa
